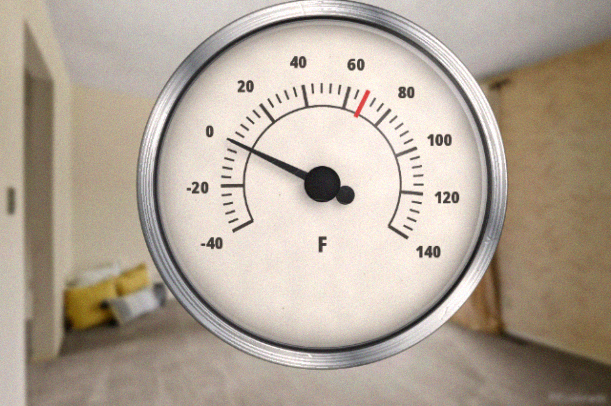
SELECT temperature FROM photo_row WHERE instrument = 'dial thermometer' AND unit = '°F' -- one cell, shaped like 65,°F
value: 0,°F
